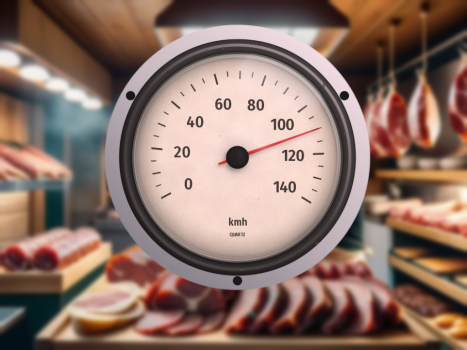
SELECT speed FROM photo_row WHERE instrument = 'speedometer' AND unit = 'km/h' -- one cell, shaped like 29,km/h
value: 110,km/h
